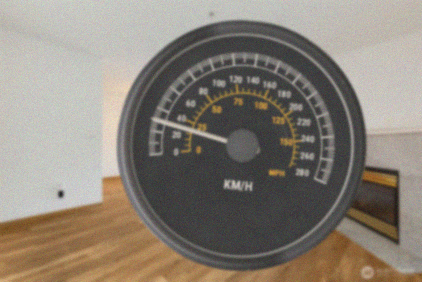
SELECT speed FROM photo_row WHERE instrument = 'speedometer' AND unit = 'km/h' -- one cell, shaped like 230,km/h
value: 30,km/h
